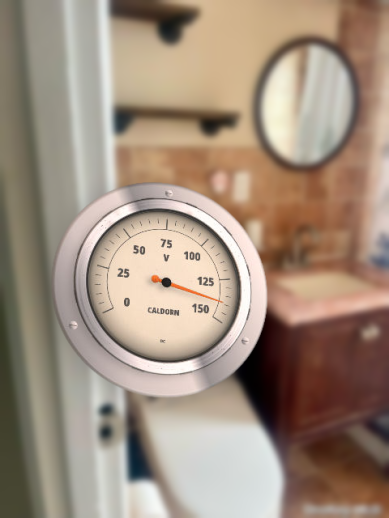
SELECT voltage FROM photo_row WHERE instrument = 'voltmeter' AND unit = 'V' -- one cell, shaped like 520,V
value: 140,V
